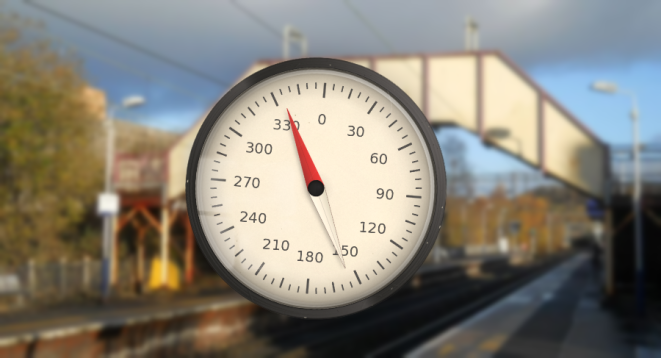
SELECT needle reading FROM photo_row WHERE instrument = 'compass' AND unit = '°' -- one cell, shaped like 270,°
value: 335,°
